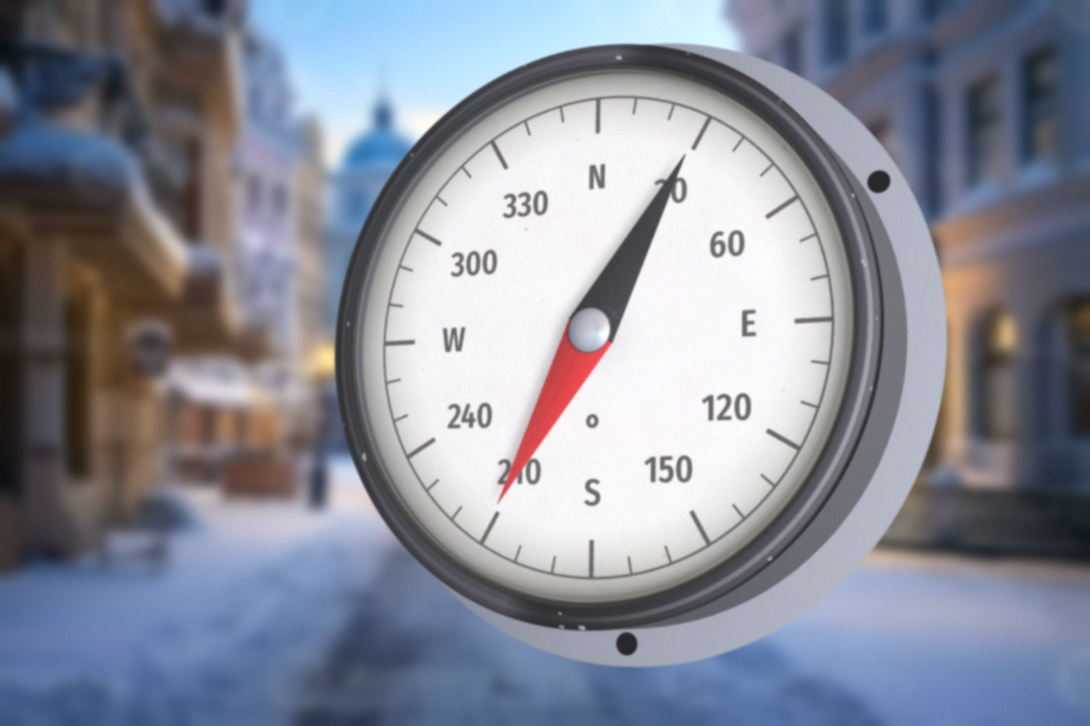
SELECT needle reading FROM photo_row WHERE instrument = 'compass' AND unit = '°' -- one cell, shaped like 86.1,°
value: 210,°
